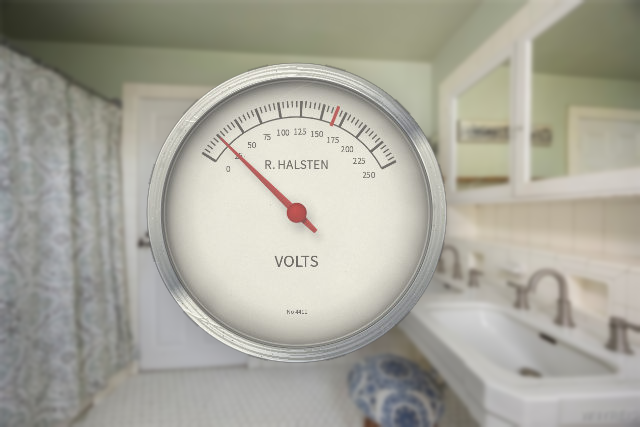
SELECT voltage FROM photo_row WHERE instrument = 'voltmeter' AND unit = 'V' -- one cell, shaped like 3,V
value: 25,V
